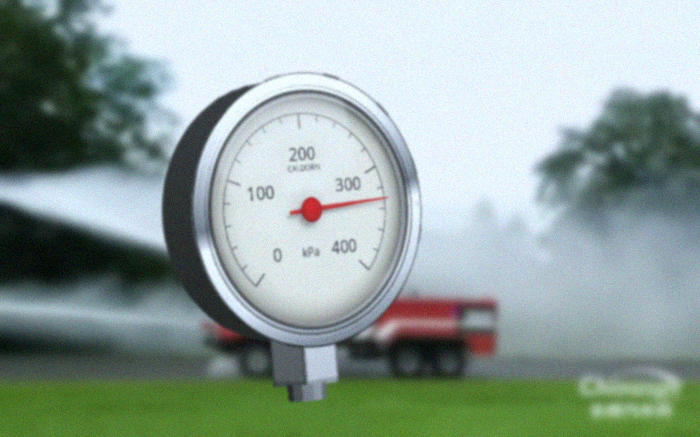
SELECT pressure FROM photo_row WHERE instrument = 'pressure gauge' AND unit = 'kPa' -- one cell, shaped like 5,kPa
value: 330,kPa
